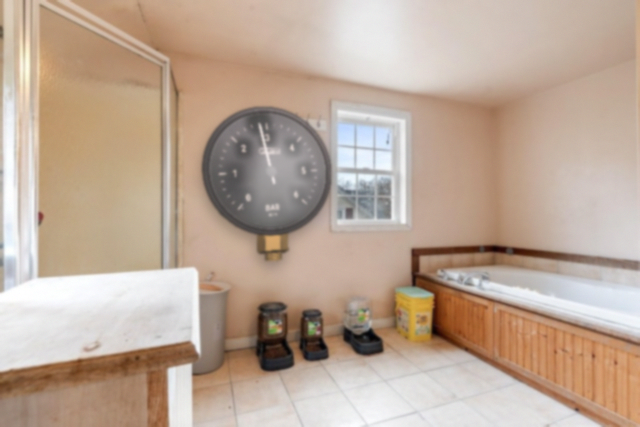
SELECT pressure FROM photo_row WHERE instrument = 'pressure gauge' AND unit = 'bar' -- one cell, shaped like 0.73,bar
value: 2.8,bar
